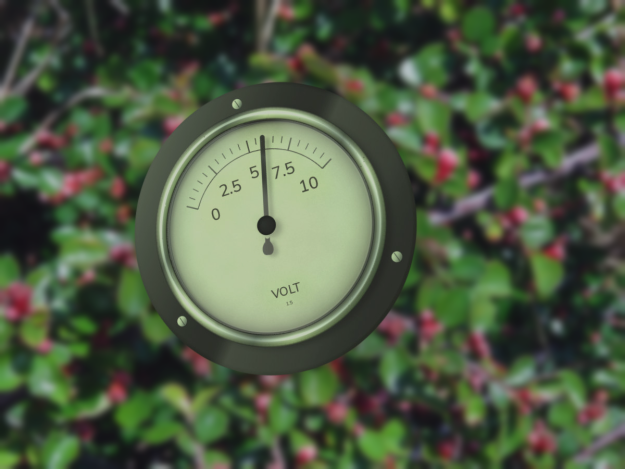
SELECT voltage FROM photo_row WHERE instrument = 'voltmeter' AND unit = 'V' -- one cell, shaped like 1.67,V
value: 6,V
